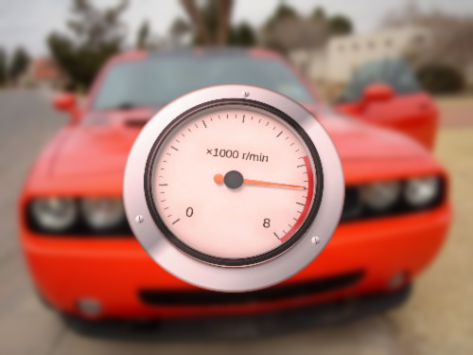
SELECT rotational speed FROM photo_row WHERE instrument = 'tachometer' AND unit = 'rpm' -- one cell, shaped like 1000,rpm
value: 6600,rpm
